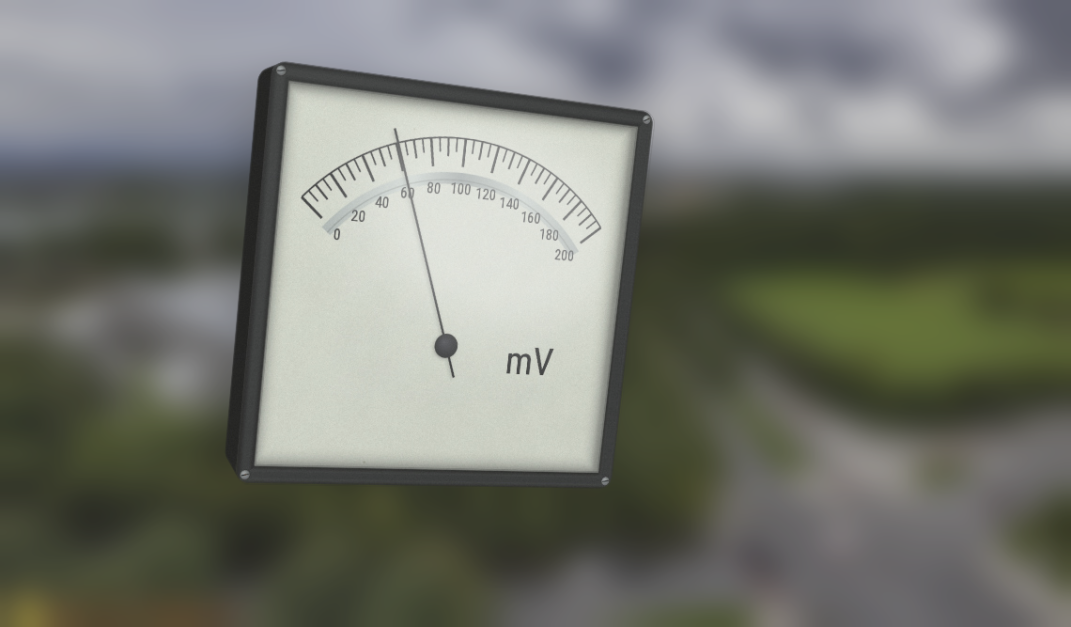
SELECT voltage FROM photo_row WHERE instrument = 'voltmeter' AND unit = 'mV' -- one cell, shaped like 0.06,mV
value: 60,mV
